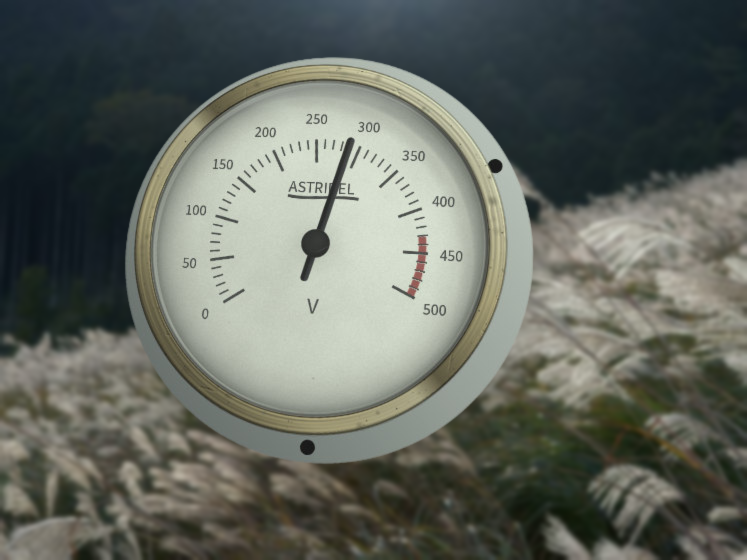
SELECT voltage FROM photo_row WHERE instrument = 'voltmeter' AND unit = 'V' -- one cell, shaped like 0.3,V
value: 290,V
